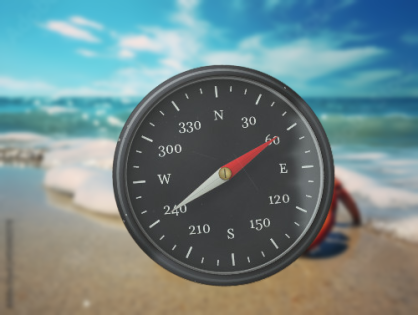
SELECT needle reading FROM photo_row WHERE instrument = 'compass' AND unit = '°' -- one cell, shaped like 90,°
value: 60,°
